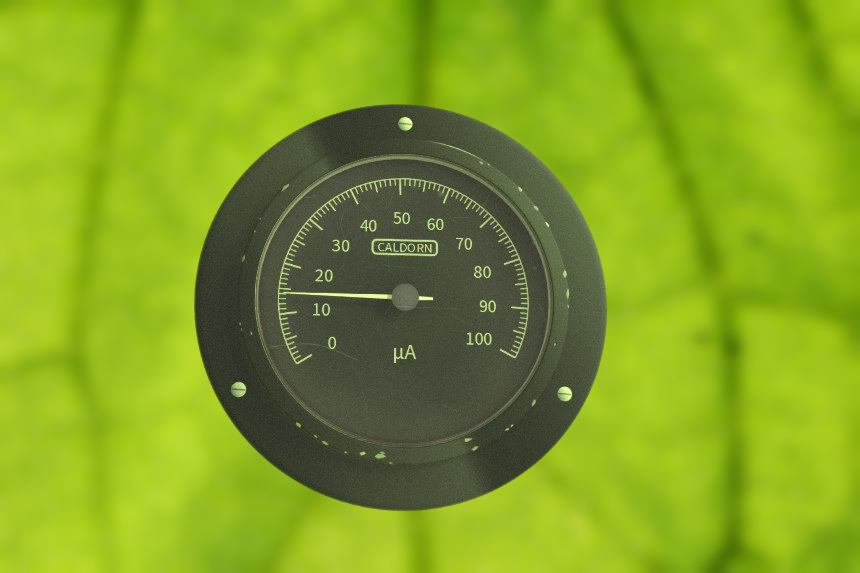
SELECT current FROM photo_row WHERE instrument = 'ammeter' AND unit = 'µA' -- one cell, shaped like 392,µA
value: 14,µA
